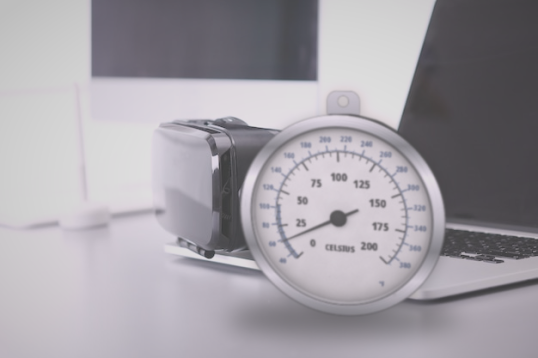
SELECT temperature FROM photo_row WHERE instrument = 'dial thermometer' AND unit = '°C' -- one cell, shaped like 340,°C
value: 15,°C
